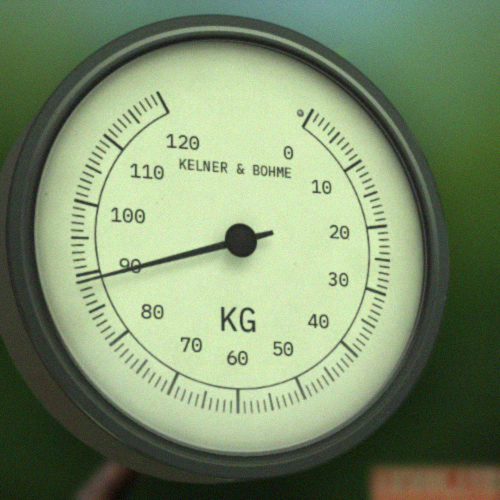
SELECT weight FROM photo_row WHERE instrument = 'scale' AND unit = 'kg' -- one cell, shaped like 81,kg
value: 89,kg
